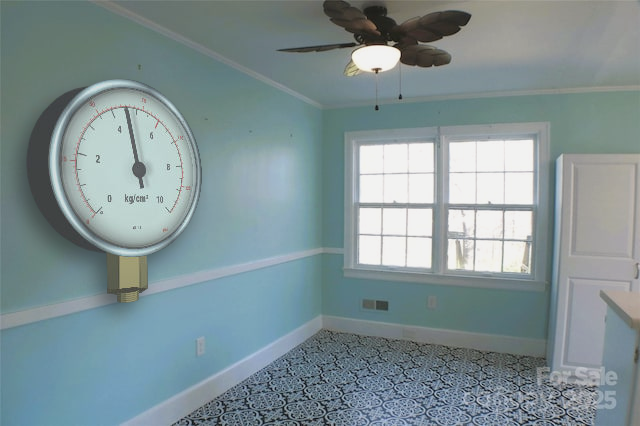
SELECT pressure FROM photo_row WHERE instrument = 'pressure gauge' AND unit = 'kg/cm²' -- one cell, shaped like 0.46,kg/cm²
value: 4.5,kg/cm²
